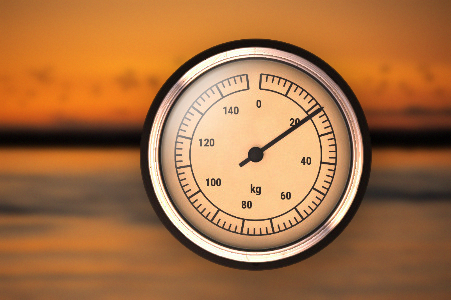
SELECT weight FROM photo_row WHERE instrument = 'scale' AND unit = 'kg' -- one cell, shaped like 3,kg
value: 22,kg
